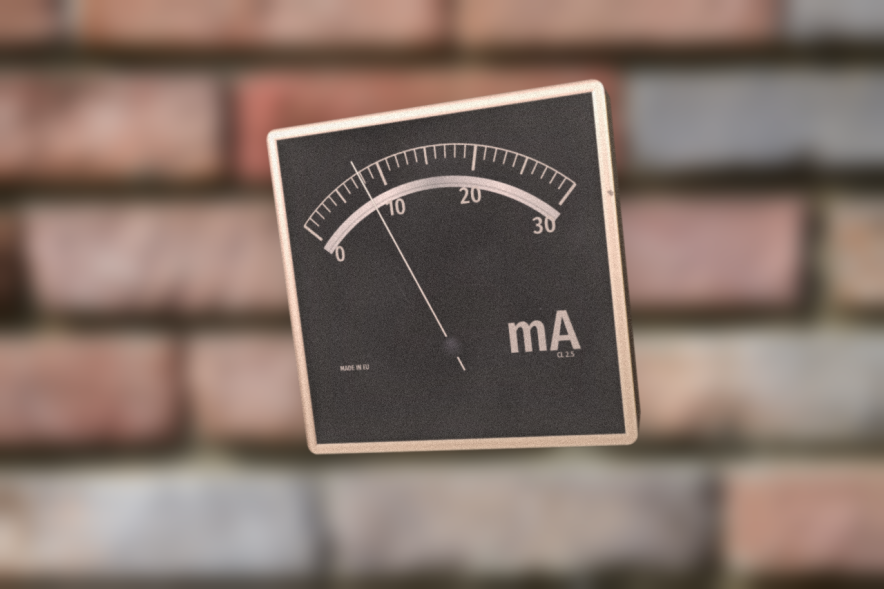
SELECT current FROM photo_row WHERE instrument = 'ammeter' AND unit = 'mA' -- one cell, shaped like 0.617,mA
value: 8,mA
